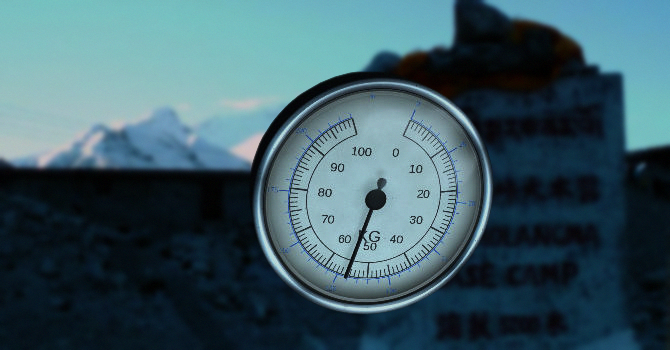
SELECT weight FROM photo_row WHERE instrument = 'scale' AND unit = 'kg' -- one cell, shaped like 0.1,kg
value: 55,kg
